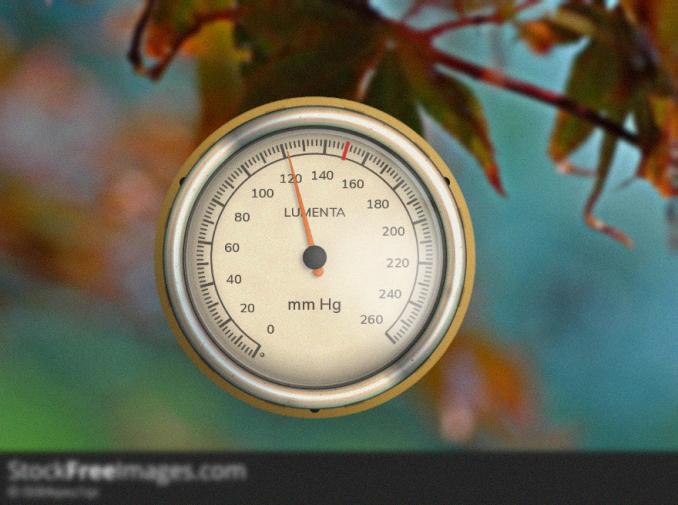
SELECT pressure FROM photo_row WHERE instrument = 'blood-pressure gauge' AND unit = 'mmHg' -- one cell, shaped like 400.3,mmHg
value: 122,mmHg
